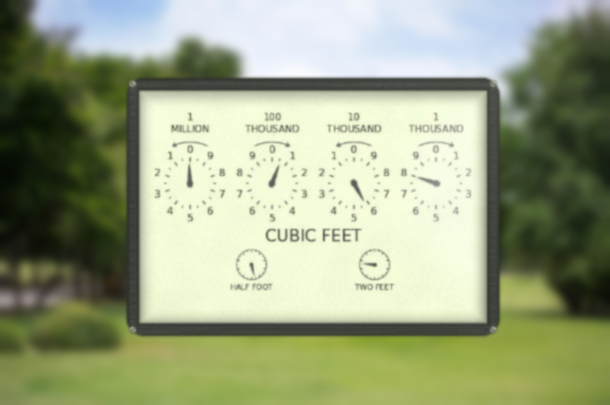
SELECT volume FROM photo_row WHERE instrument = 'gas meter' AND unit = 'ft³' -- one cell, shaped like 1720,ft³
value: 5800,ft³
